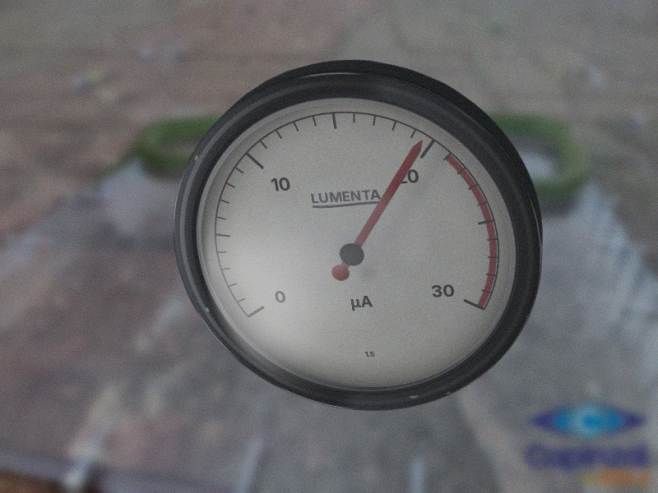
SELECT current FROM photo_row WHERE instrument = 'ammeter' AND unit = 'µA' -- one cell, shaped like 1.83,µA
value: 19.5,µA
